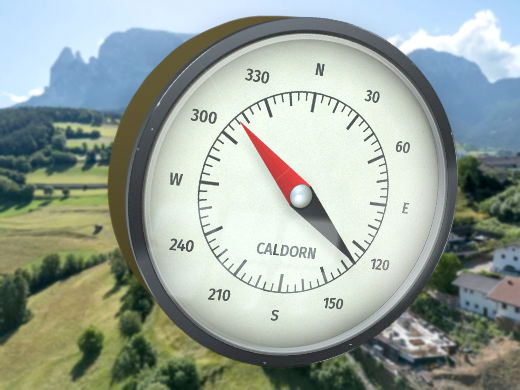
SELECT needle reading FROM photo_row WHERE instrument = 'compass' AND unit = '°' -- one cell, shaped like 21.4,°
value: 310,°
